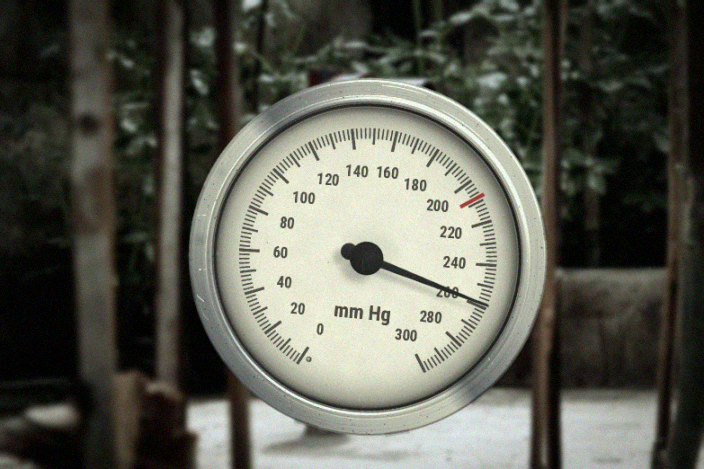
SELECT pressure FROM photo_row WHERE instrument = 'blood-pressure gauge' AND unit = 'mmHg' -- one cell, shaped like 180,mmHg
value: 258,mmHg
